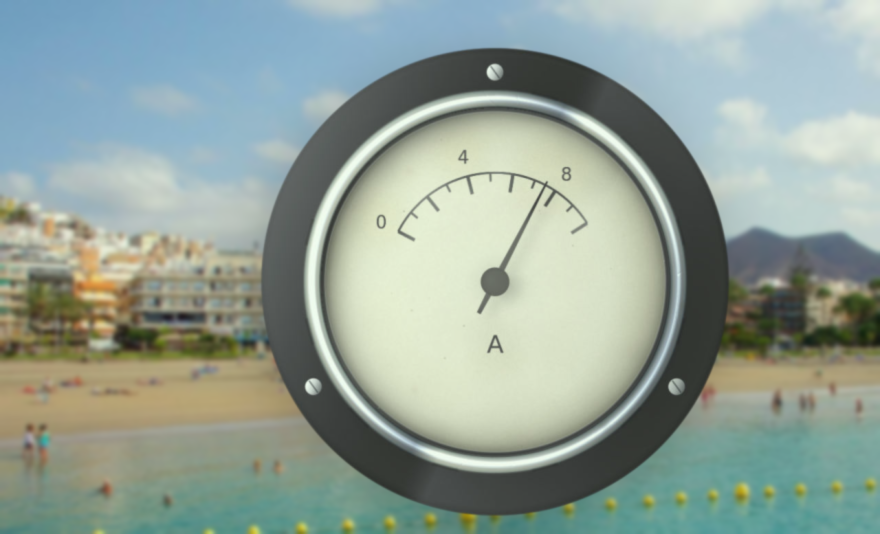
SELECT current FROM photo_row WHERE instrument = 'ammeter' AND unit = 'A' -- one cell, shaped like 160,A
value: 7.5,A
